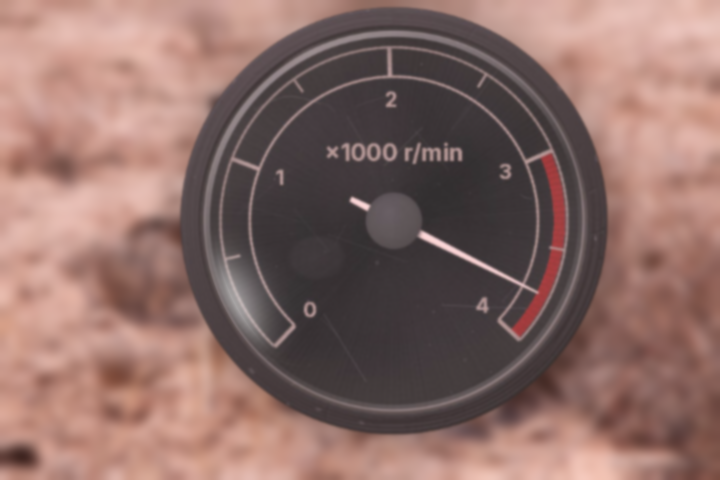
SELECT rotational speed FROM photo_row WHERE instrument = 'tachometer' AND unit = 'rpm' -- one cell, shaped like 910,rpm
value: 3750,rpm
